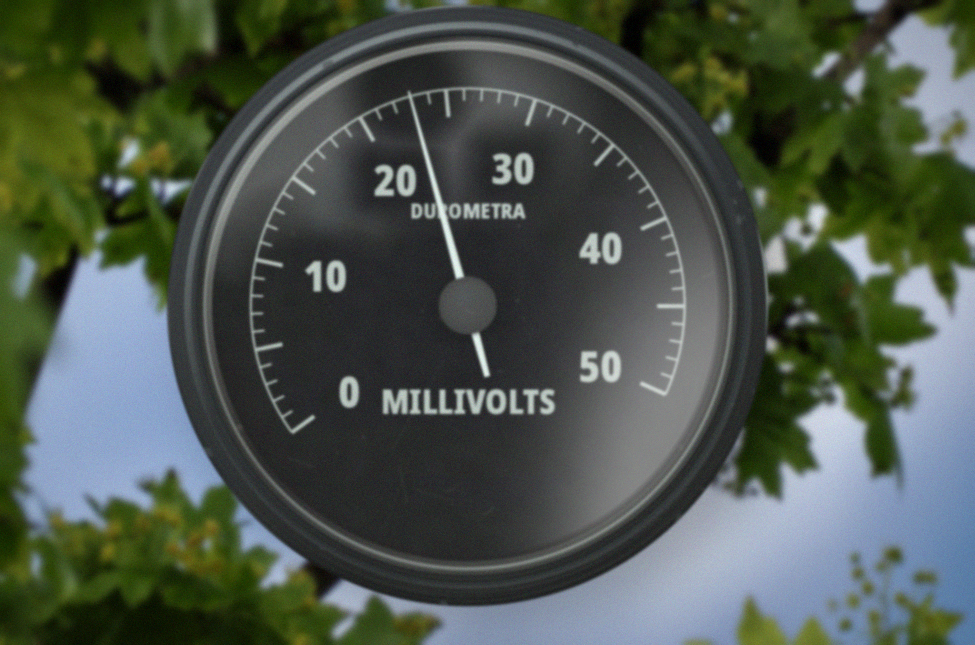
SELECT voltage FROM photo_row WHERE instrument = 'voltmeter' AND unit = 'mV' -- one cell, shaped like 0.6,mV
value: 23,mV
